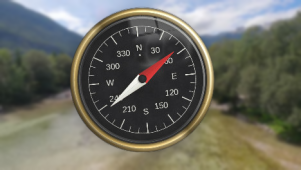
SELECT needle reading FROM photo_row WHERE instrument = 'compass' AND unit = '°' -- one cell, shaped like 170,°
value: 55,°
